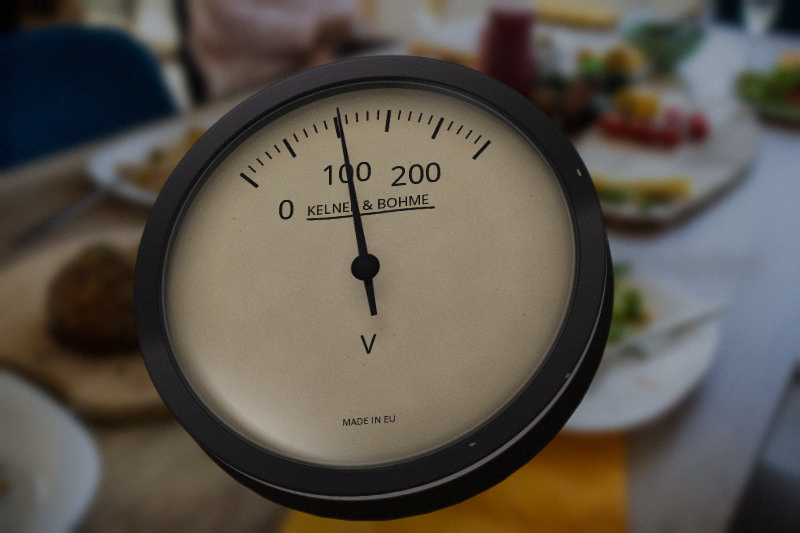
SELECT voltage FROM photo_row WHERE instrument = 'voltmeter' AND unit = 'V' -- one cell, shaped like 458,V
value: 105,V
